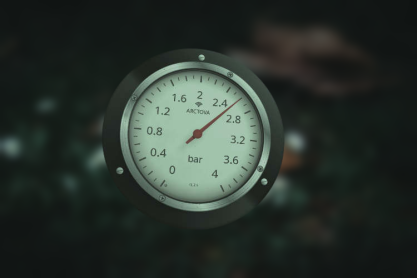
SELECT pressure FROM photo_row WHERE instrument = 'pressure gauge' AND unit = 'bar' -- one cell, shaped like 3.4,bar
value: 2.6,bar
